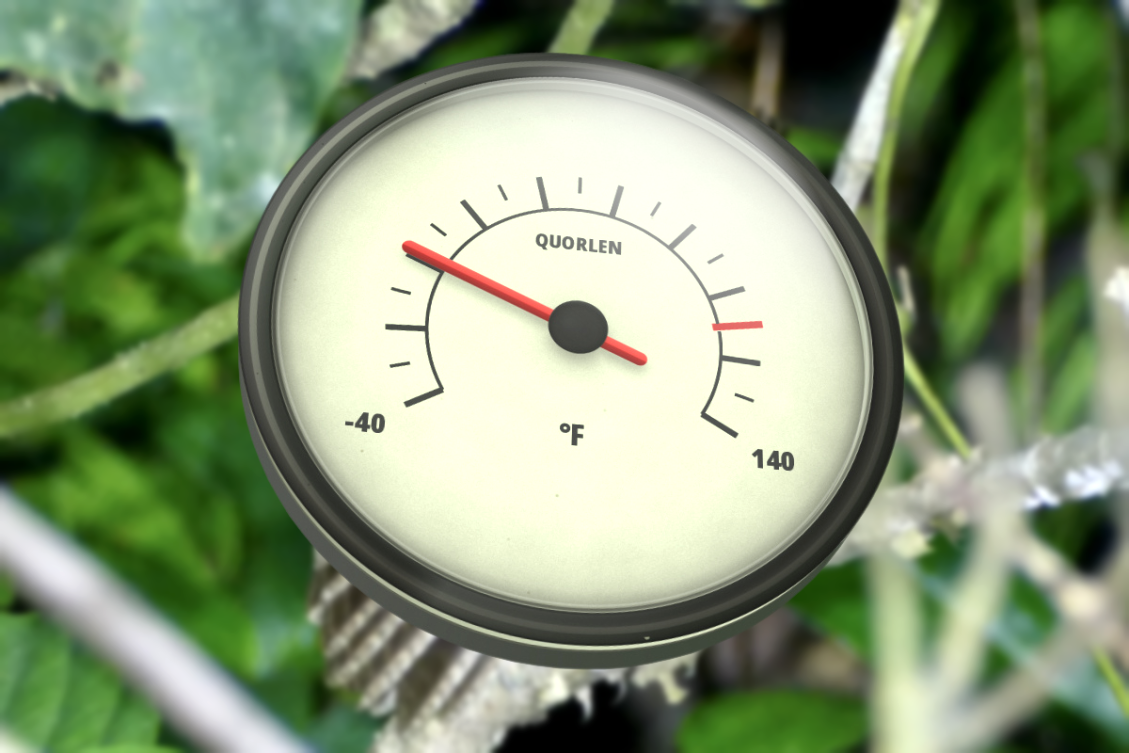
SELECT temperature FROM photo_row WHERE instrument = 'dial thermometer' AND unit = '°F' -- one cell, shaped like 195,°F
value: 0,°F
